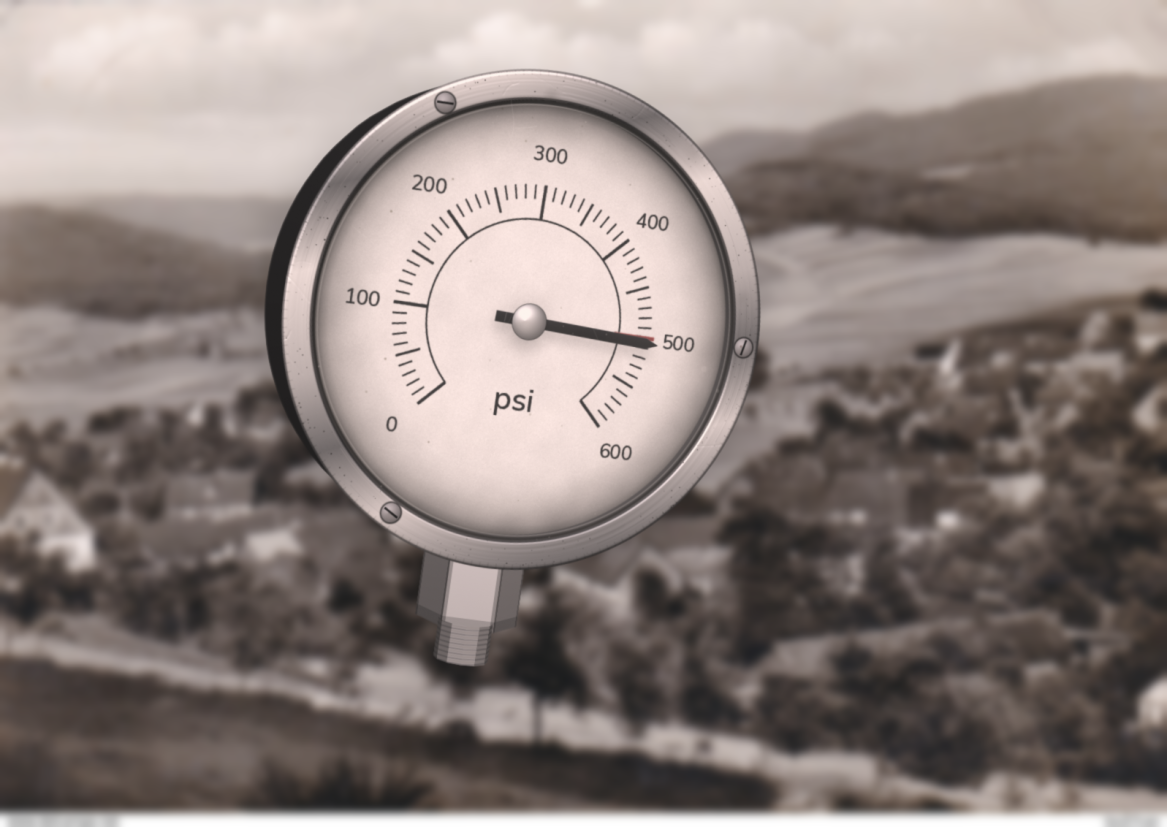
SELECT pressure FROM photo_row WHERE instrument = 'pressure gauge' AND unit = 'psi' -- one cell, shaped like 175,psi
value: 505,psi
